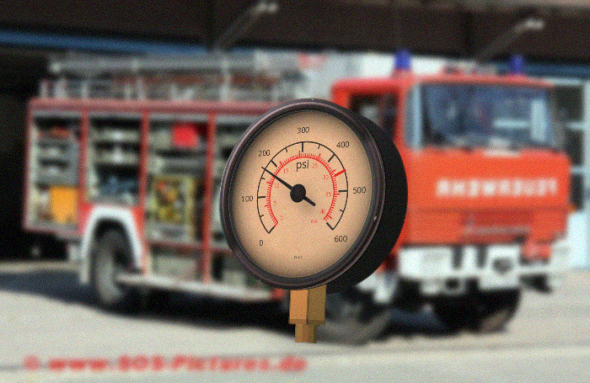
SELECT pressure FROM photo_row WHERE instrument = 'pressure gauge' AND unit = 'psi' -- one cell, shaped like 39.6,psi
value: 175,psi
